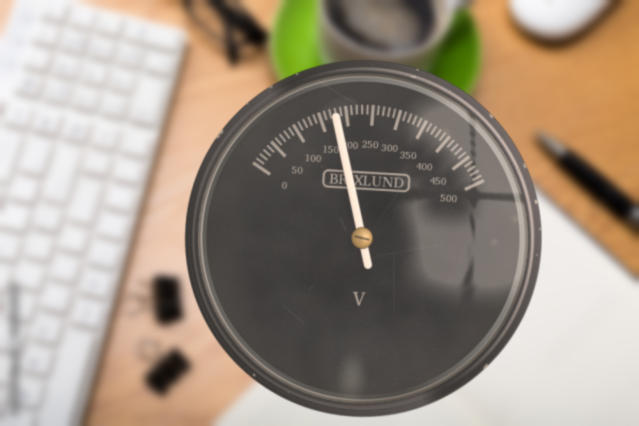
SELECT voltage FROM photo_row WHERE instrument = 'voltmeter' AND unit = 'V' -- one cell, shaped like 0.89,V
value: 180,V
